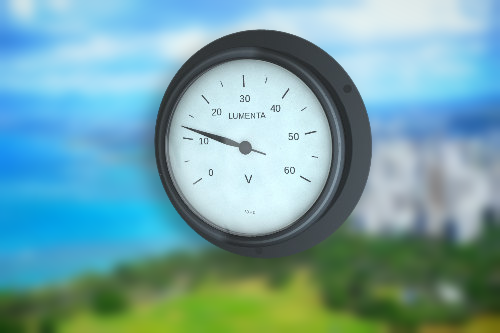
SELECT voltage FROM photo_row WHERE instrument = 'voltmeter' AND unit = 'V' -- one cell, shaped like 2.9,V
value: 12.5,V
